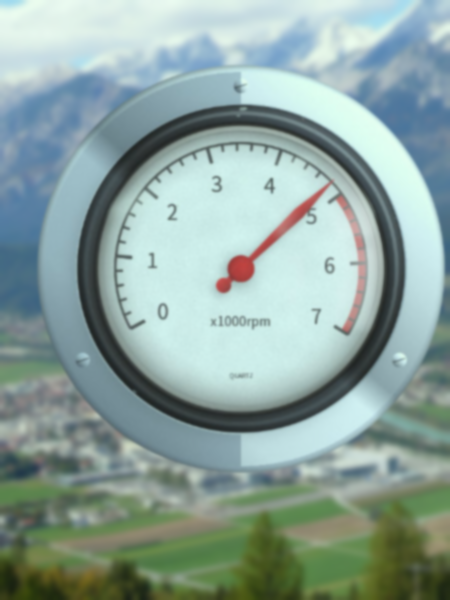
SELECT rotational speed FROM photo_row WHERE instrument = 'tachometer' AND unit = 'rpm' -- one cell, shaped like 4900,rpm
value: 4800,rpm
